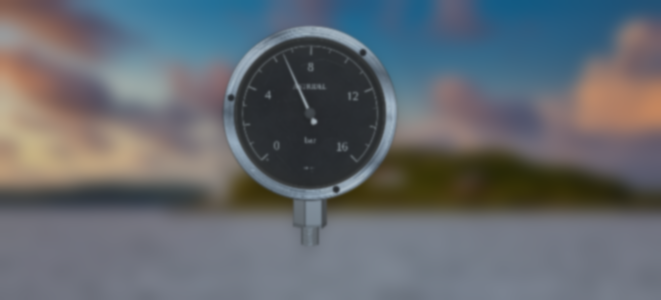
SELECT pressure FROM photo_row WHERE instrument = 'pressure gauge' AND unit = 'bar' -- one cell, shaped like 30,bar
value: 6.5,bar
